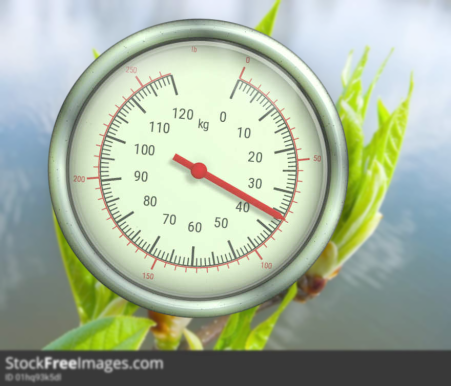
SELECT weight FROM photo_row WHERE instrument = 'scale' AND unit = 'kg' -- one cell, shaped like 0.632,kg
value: 36,kg
